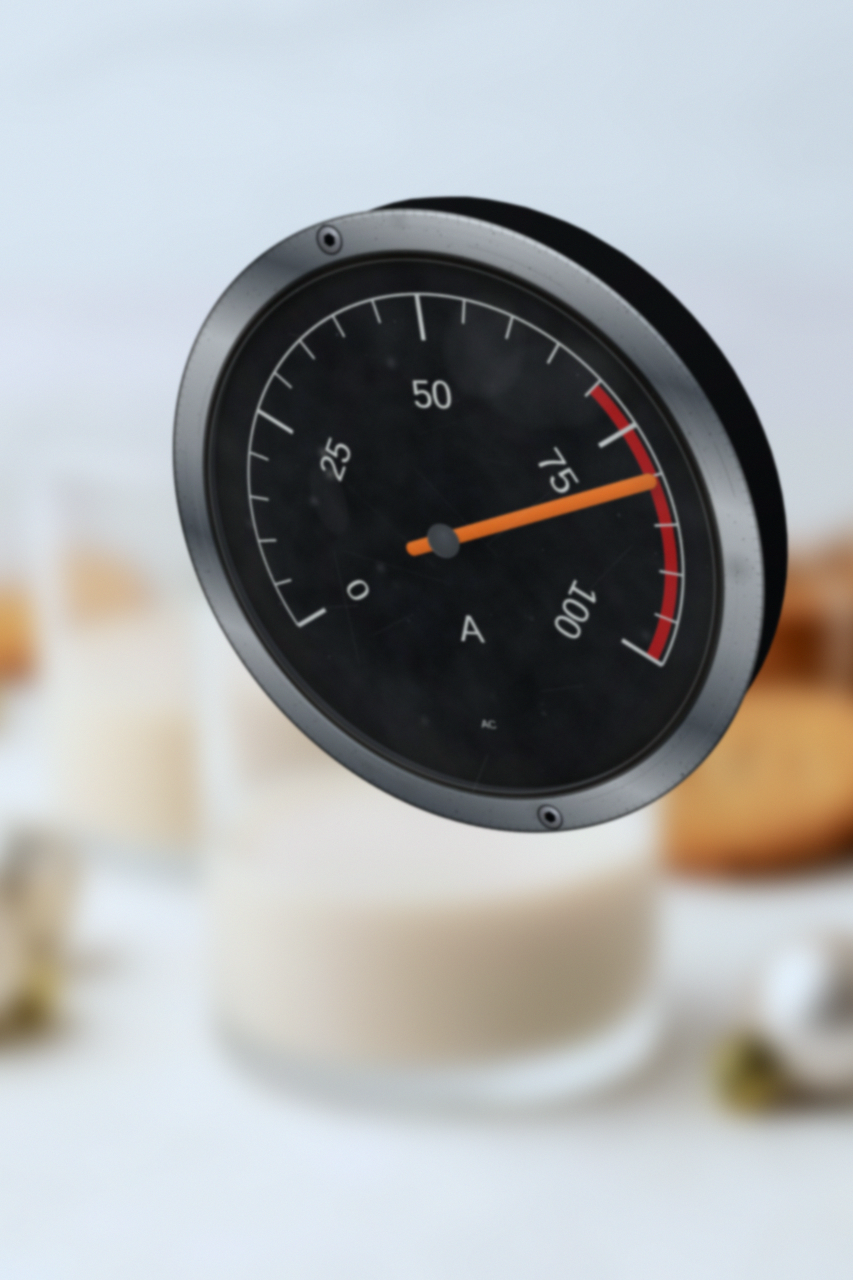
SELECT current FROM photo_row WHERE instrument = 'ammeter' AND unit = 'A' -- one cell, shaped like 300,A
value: 80,A
